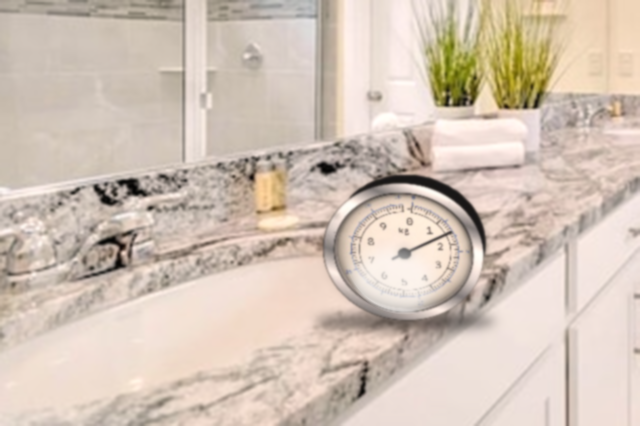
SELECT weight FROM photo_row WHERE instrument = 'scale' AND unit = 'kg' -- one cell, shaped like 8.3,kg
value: 1.5,kg
